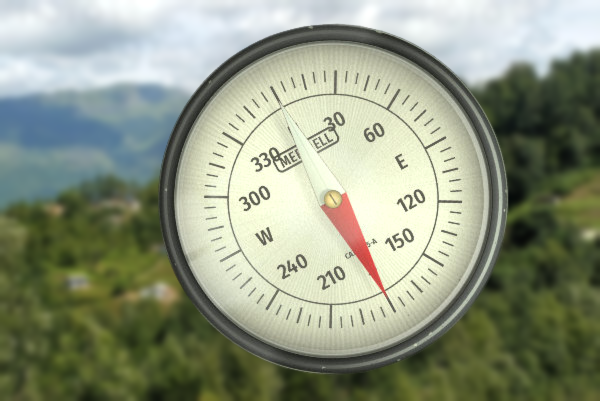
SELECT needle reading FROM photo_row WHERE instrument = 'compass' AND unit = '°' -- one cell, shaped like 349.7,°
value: 180,°
